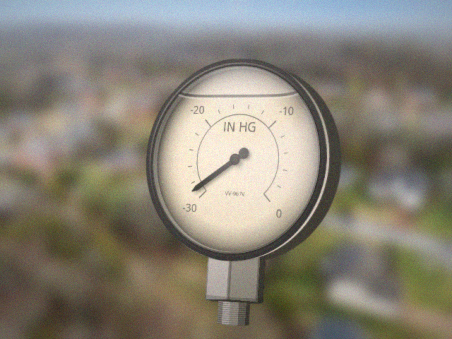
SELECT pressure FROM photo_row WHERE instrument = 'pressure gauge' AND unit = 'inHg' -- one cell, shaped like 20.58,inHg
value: -29,inHg
